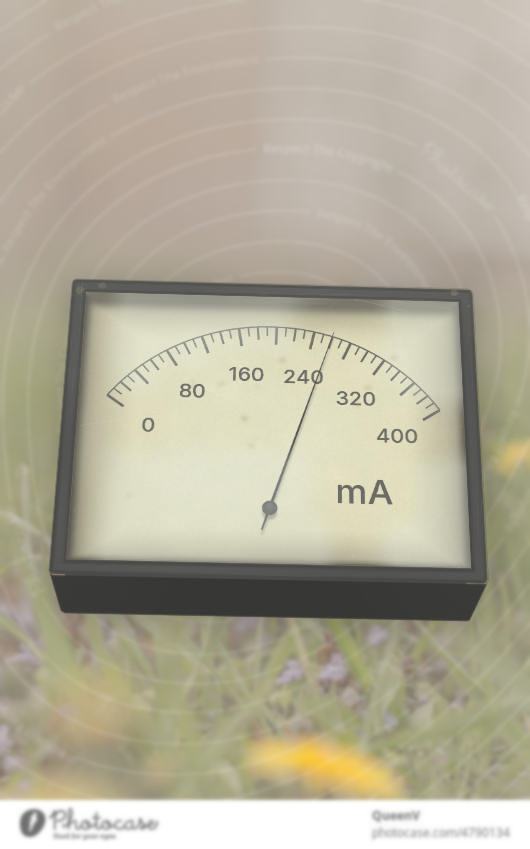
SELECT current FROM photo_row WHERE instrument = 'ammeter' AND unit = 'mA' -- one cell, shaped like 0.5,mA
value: 260,mA
